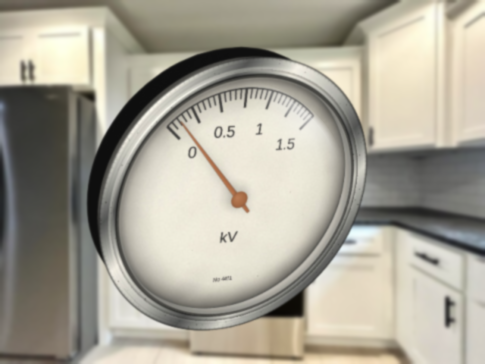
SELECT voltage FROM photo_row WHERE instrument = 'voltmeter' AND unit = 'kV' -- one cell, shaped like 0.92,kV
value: 0.1,kV
